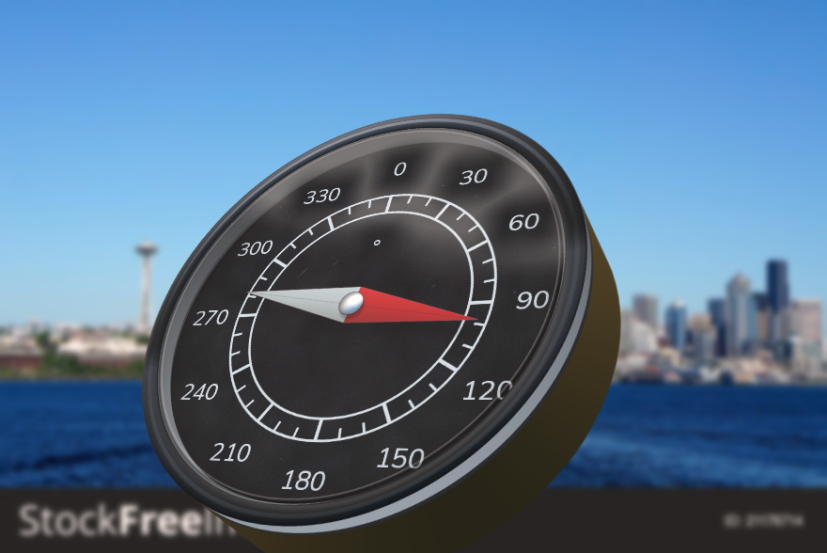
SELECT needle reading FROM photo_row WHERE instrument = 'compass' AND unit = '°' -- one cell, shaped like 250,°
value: 100,°
